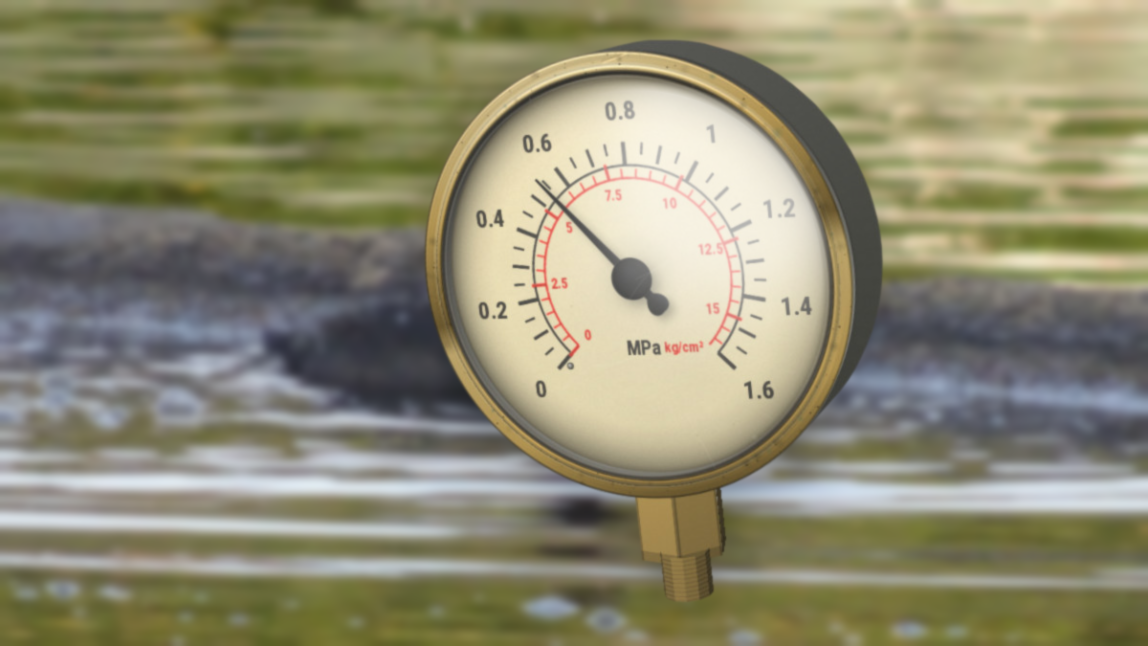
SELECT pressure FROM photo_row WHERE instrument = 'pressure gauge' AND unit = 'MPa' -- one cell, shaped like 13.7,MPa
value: 0.55,MPa
